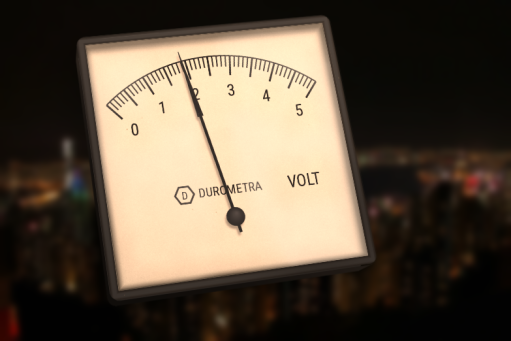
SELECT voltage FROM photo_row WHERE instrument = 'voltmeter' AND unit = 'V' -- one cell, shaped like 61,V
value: 1.9,V
